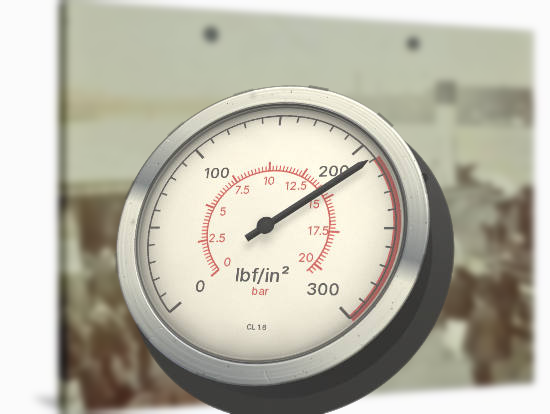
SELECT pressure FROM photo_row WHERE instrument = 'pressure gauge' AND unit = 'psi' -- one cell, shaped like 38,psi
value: 210,psi
